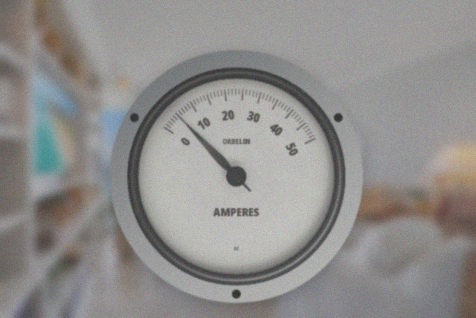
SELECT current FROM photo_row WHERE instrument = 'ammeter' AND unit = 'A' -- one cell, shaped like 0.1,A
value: 5,A
